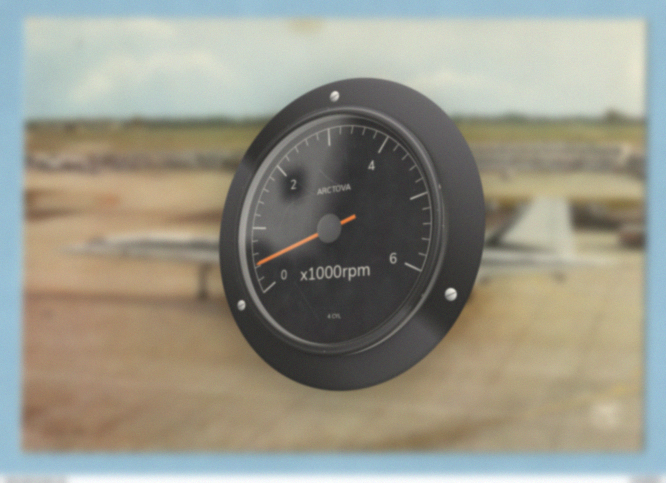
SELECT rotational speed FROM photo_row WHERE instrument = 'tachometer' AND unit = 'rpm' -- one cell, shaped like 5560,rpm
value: 400,rpm
